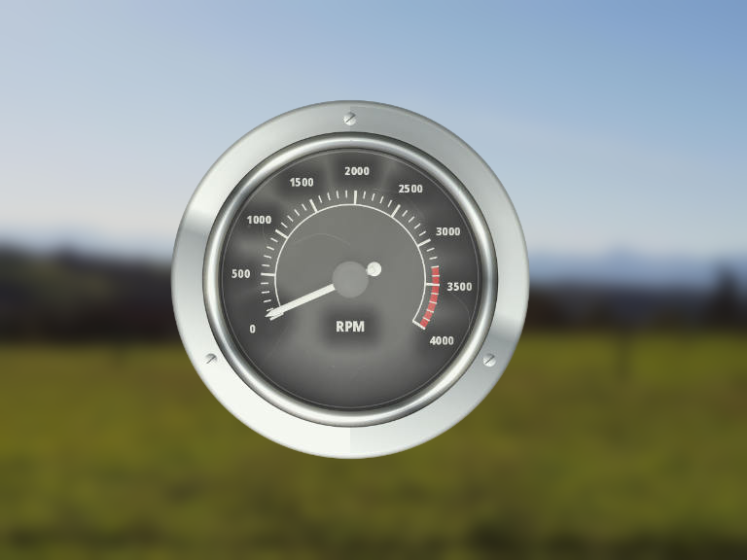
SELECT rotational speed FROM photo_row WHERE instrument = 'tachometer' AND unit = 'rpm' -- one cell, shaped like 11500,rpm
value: 50,rpm
